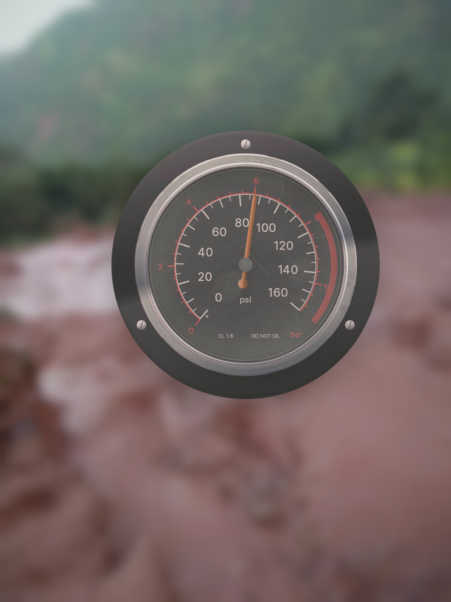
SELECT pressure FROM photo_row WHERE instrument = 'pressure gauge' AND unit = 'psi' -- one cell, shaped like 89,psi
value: 87.5,psi
